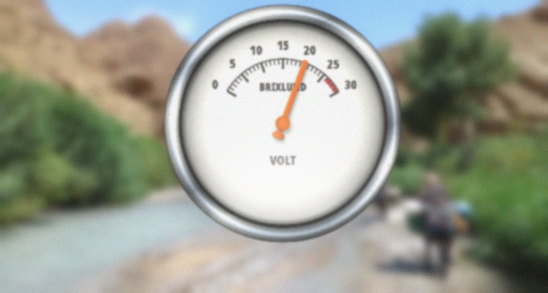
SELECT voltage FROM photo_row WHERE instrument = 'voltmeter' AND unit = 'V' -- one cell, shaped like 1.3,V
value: 20,V
